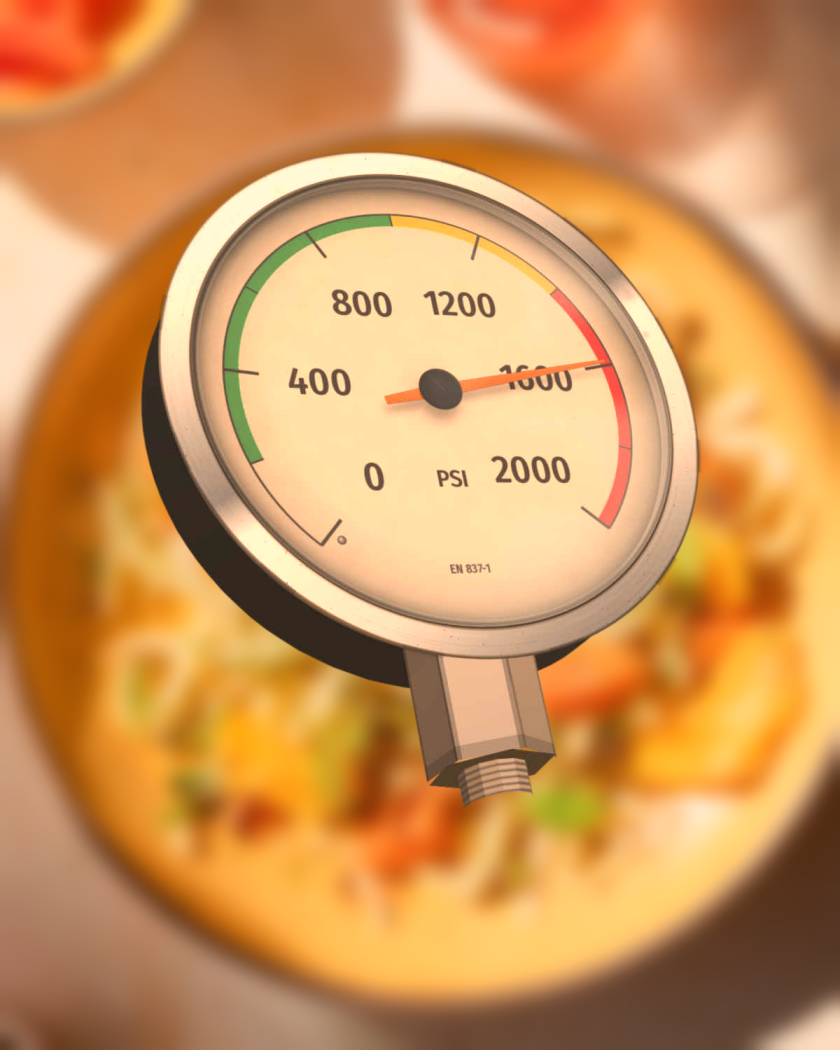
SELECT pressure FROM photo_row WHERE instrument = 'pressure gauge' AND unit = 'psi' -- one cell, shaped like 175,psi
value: 1600,psi
